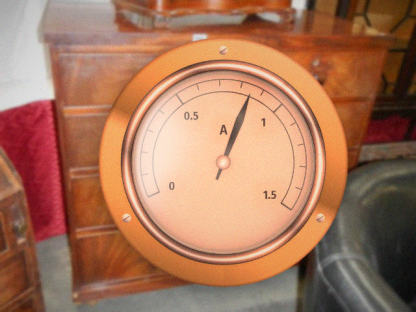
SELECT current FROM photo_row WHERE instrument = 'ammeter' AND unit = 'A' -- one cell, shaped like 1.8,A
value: 0.85,A
